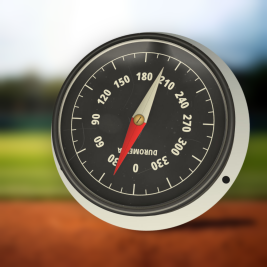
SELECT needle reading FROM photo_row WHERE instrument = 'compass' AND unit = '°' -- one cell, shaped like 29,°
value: 20,°
